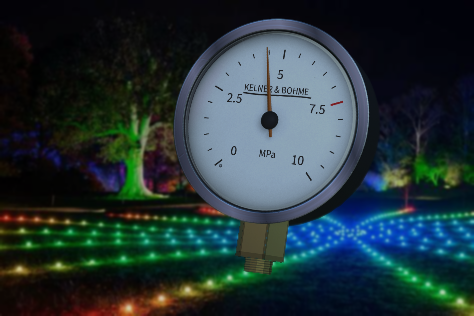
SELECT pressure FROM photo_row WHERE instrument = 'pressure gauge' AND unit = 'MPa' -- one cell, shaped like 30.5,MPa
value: 4.5,MPa
